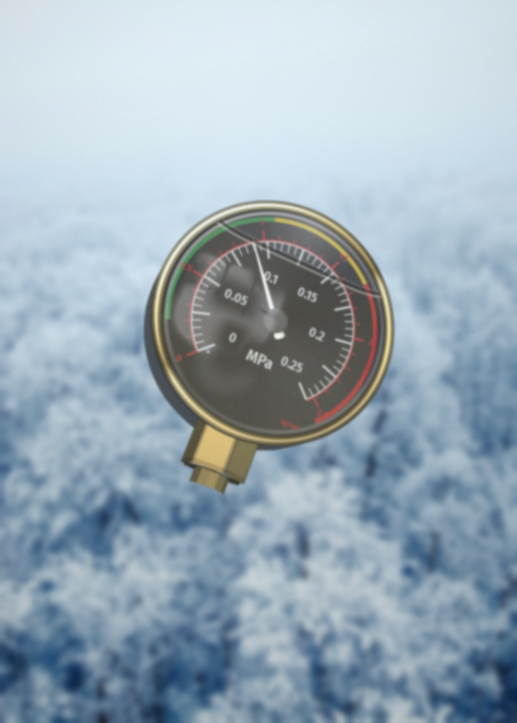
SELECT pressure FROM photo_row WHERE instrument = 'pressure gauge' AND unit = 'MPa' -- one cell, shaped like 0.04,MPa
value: 0.09,MPa
